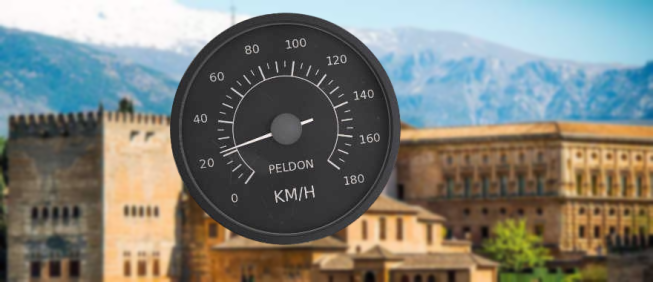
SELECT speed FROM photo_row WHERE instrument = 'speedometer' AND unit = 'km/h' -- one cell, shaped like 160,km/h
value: 22.5,km/h
